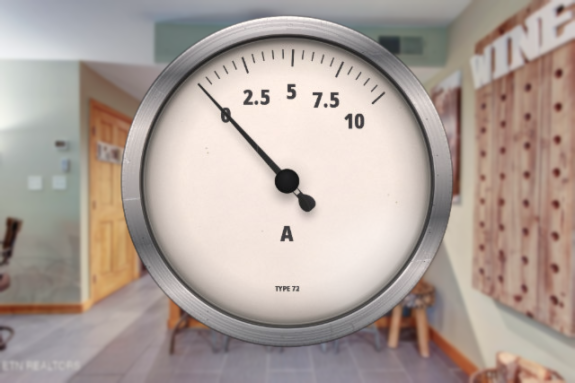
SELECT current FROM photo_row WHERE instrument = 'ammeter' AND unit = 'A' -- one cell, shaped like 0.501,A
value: 0,A
